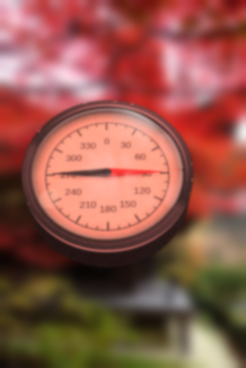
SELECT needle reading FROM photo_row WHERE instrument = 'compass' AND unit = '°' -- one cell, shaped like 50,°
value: 90,°
